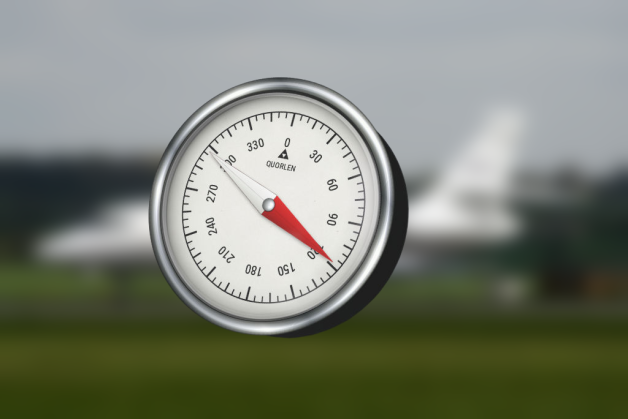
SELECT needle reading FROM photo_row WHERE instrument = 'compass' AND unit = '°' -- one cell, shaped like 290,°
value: 117.5,°
